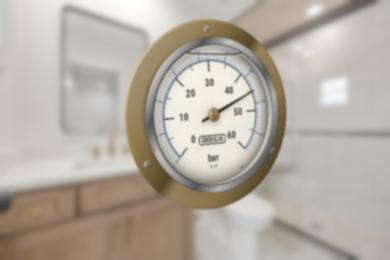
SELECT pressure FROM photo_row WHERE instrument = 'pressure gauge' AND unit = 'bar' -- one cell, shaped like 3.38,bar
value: 45,bar
